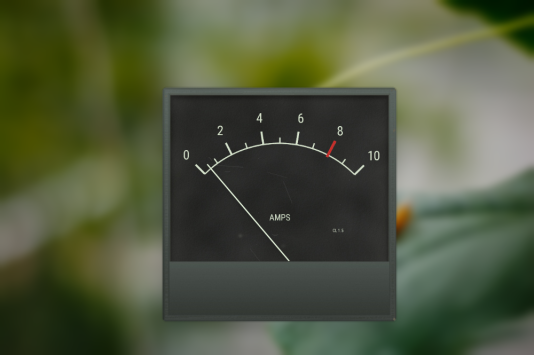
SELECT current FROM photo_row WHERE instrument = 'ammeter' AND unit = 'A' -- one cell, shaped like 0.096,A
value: 0.5,A
